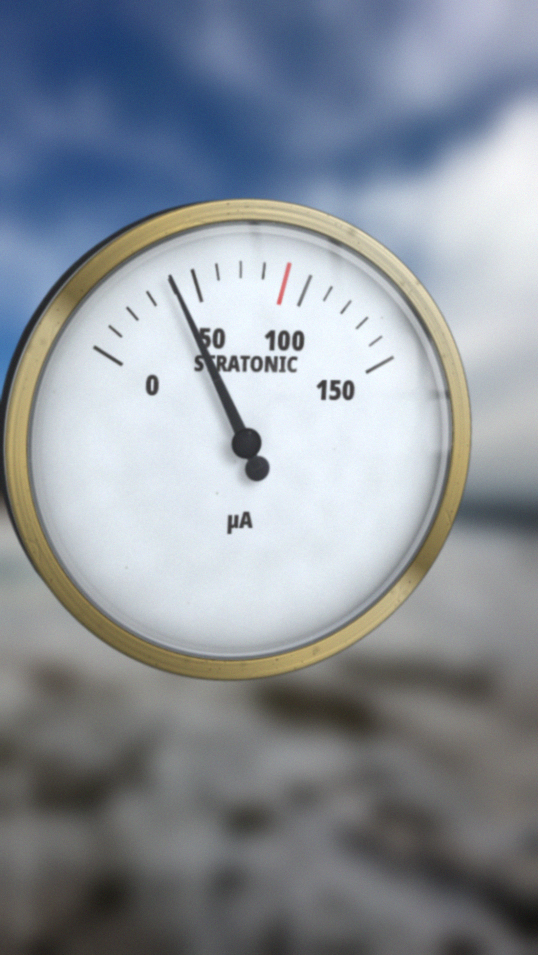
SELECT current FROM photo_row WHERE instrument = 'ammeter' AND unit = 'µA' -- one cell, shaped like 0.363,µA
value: 40,µA
